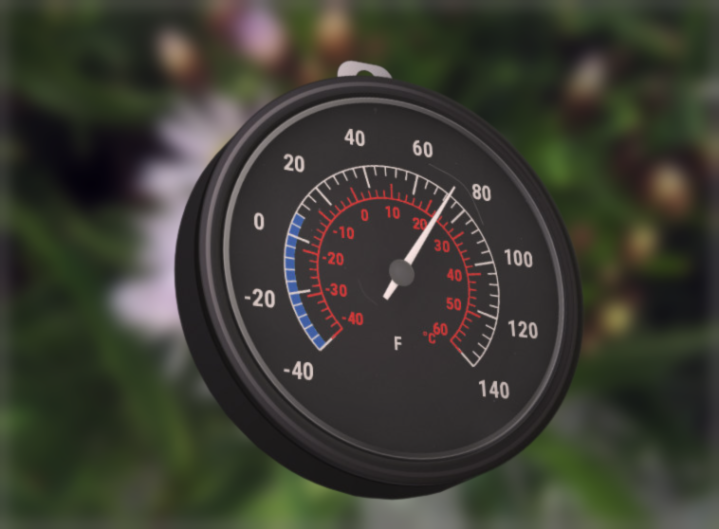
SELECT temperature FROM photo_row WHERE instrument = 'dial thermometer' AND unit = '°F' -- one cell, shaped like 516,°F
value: 72,°F
